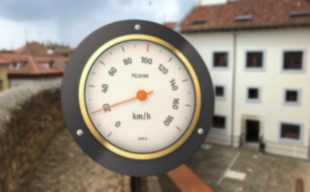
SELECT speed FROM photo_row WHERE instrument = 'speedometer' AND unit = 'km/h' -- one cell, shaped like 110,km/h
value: 20,km/h
